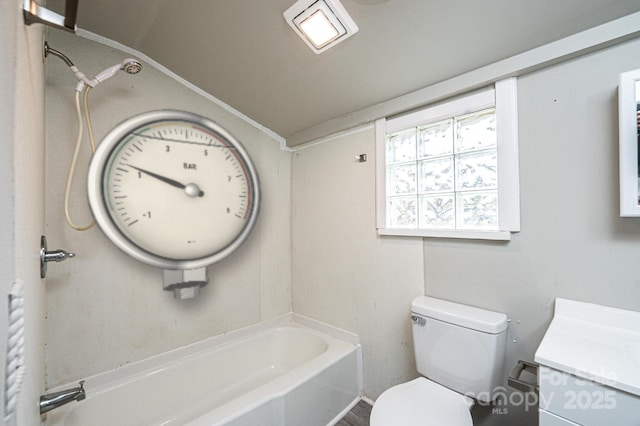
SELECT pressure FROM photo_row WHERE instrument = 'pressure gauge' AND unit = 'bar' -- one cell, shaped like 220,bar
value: 1.2,bar
